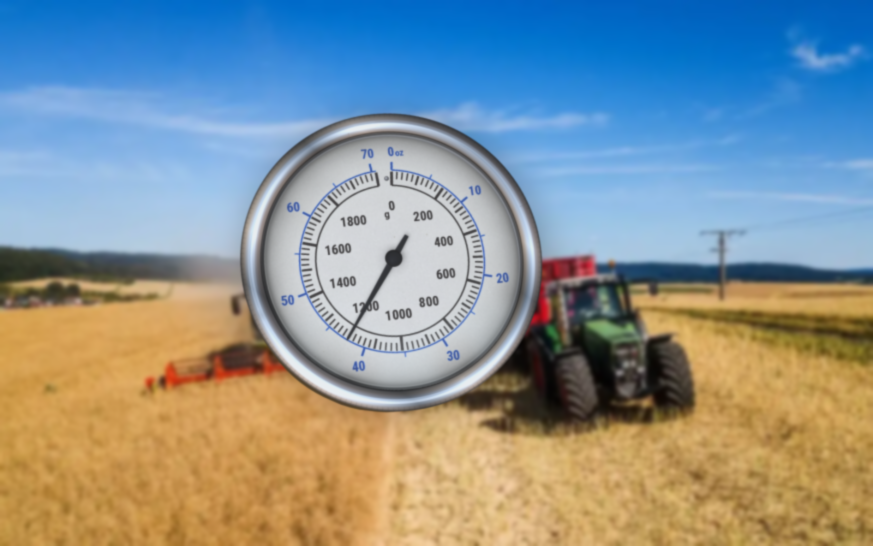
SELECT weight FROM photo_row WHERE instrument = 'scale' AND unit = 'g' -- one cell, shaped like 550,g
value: 1200,g
